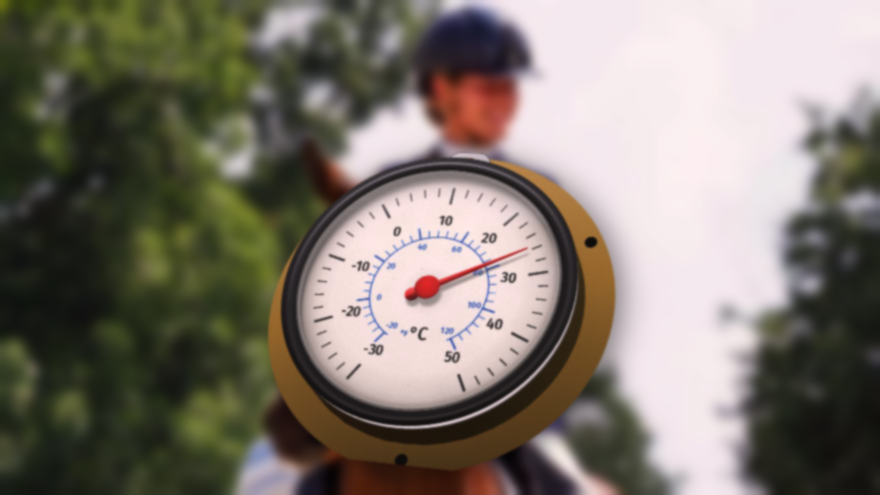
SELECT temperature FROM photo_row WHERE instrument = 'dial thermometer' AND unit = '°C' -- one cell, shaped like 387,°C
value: 26,°C
